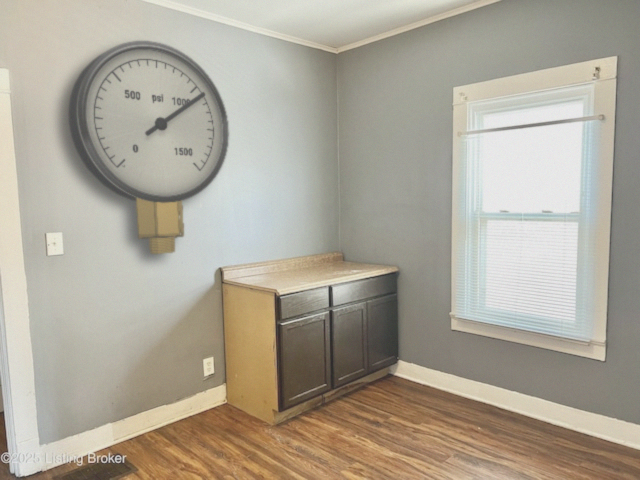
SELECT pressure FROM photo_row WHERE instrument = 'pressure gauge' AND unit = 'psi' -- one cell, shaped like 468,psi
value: 1050,psi
